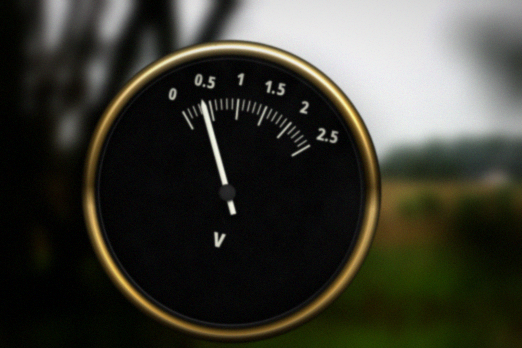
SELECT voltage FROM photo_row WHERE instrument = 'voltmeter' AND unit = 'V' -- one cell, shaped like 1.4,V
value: 0.4,V
